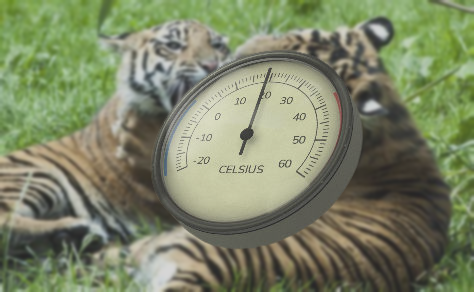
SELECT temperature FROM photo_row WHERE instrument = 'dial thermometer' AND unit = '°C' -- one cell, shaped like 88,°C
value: 20,°C
